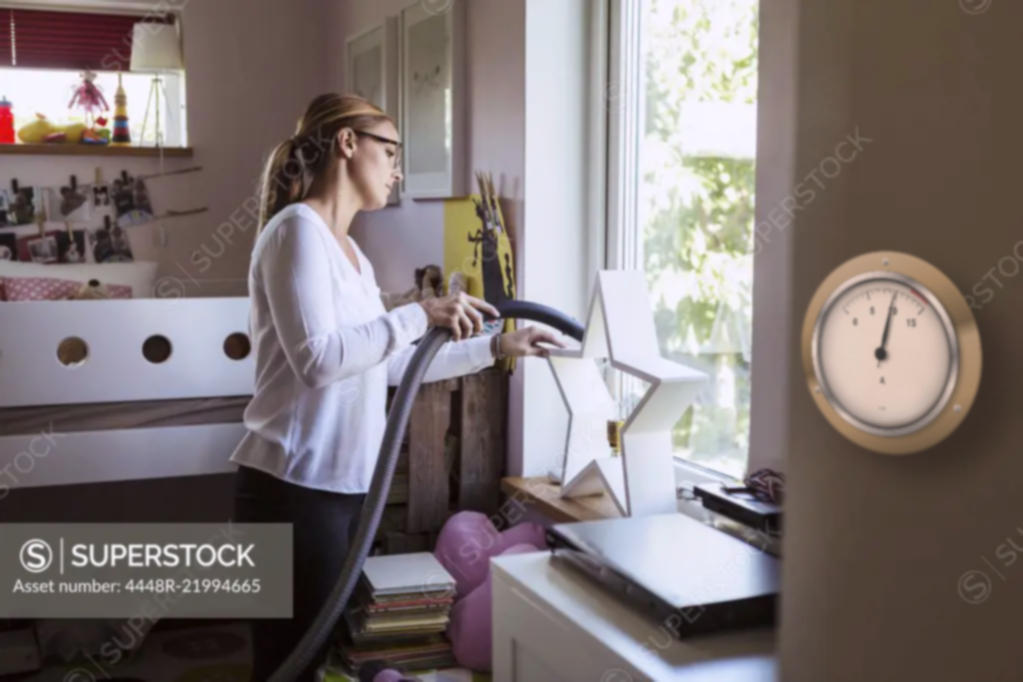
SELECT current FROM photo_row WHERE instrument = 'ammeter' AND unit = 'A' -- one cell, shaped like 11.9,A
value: 10,A
